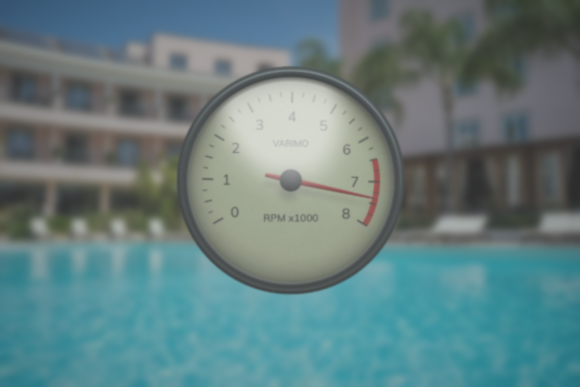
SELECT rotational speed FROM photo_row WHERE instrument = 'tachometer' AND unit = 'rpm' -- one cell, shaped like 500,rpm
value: 7375,rpm
